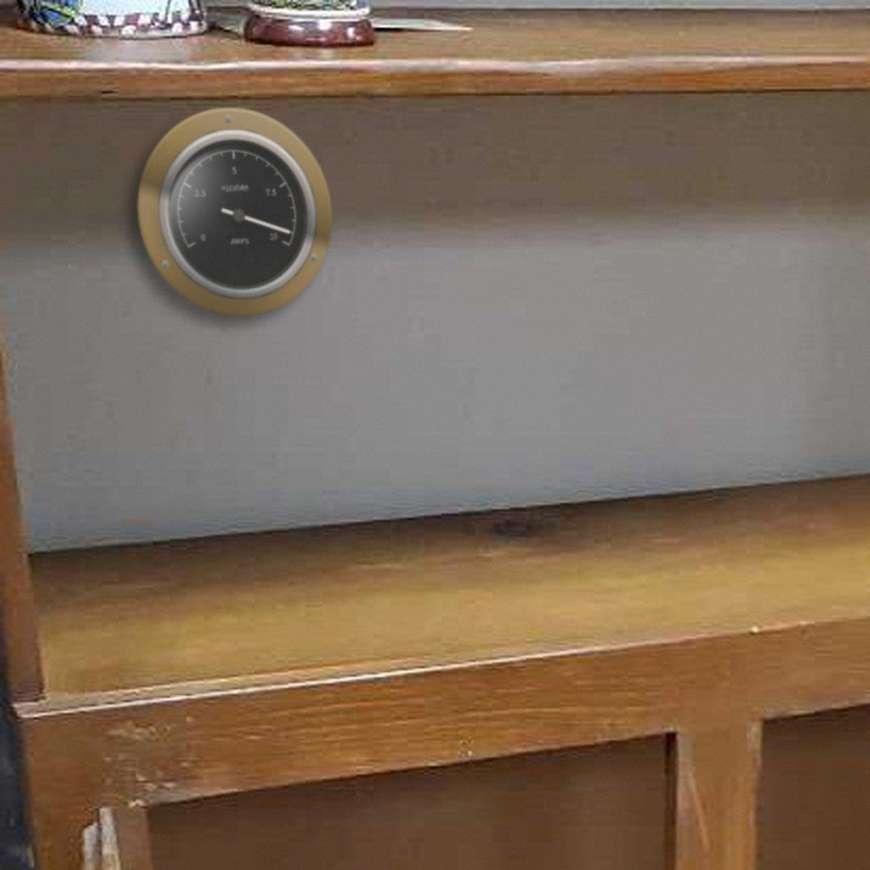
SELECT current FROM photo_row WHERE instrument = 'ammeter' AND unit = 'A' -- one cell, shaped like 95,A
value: 9.5,A
